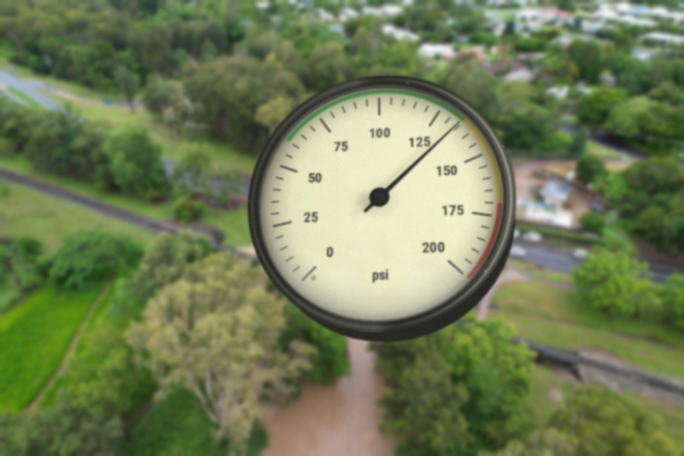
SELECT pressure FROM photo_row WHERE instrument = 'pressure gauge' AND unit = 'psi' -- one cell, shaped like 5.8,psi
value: 135,psi
